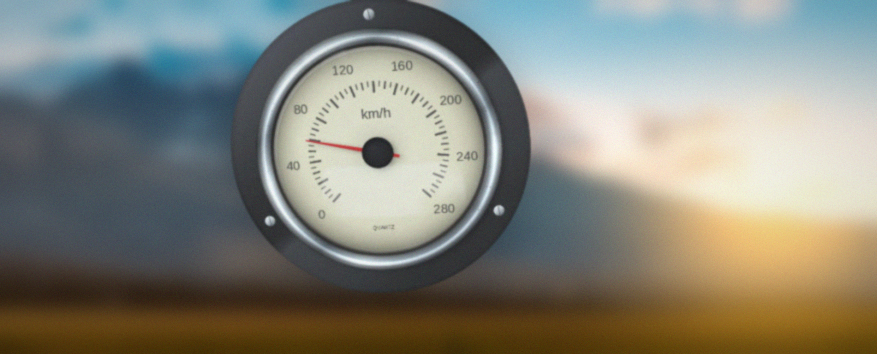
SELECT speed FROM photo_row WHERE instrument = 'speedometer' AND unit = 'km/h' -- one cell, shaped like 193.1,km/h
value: 60,km/h
